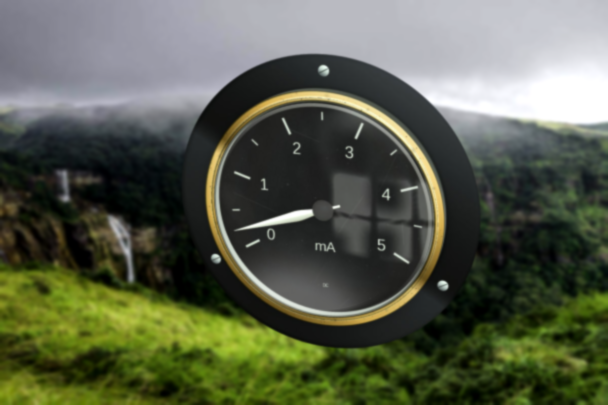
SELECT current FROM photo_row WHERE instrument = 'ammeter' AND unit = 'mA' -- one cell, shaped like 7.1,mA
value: 0.25,mA
